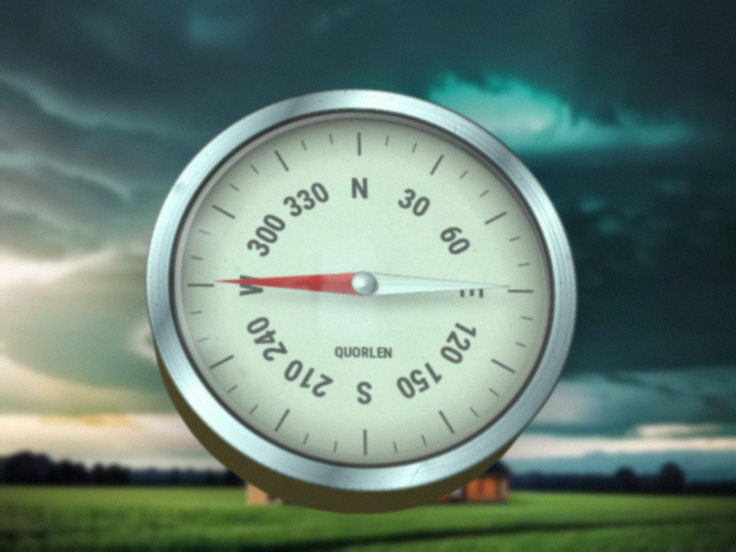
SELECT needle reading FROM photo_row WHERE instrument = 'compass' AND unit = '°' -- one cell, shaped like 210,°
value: 270,°
